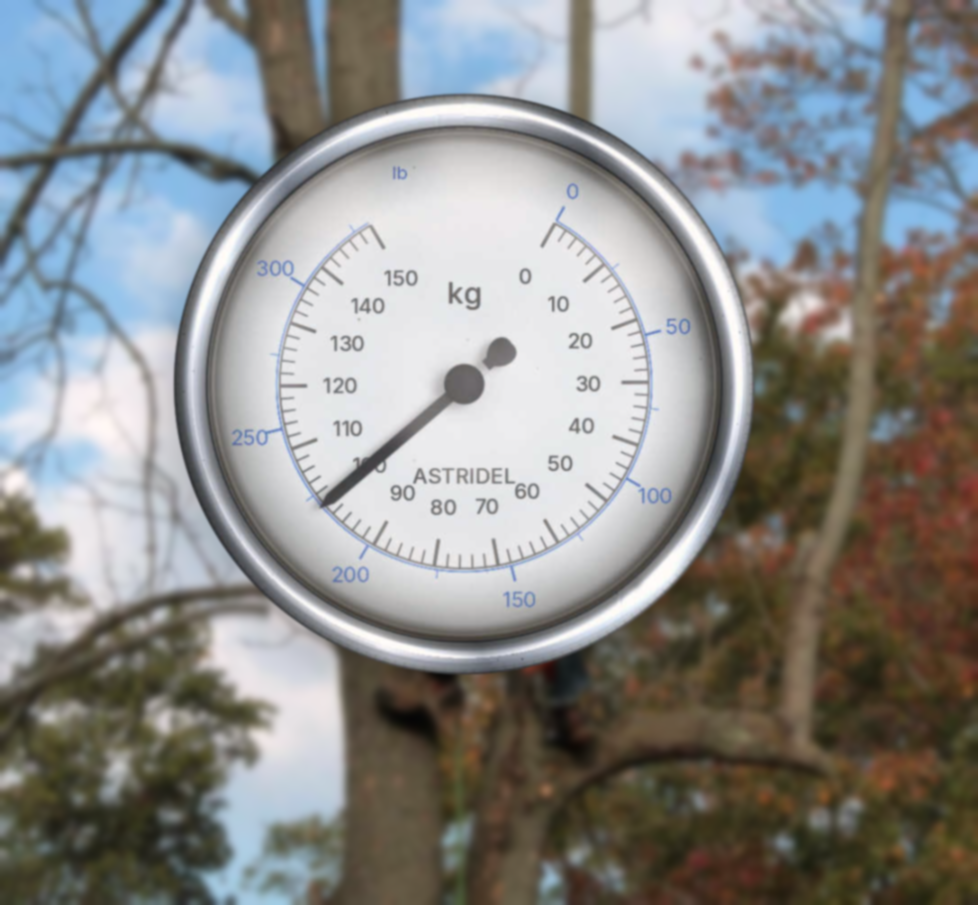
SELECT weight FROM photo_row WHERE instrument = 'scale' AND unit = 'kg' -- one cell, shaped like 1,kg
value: 100,kg
